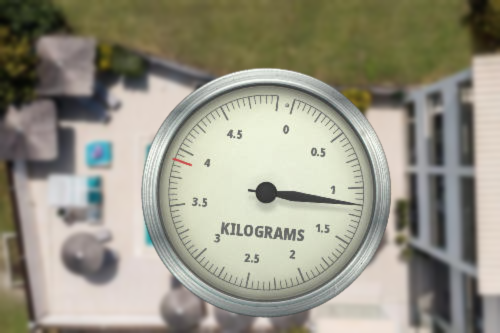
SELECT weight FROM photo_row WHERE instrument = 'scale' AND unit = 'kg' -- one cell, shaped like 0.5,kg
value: 1.15,kg
